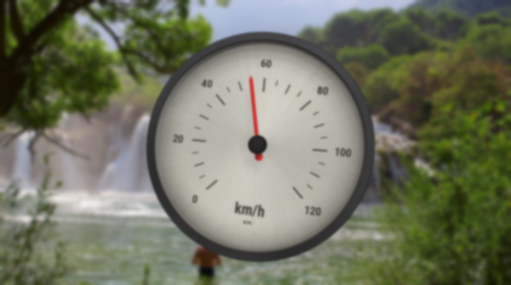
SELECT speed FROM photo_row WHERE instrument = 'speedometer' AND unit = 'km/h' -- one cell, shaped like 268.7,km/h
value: 55,km/h
